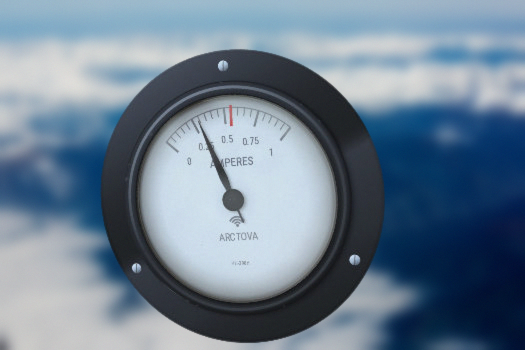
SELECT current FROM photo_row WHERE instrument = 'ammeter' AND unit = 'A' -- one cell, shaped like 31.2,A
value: 0.3,A
